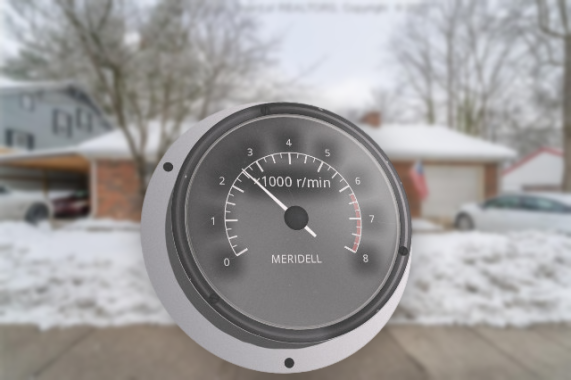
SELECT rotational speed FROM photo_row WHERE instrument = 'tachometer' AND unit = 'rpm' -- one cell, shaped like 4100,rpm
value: 2500,rpm
